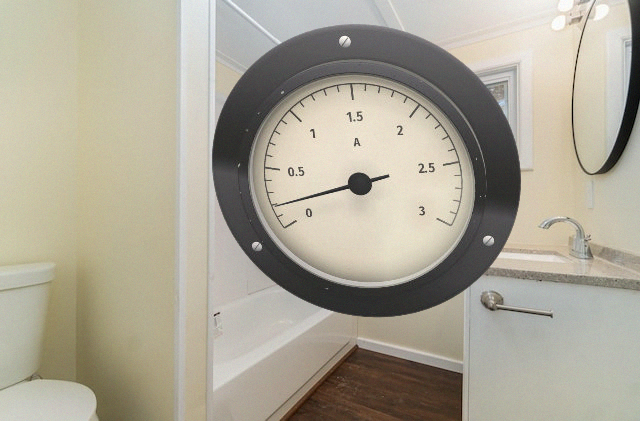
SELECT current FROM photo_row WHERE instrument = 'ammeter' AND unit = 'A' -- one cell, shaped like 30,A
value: 0.2,A
